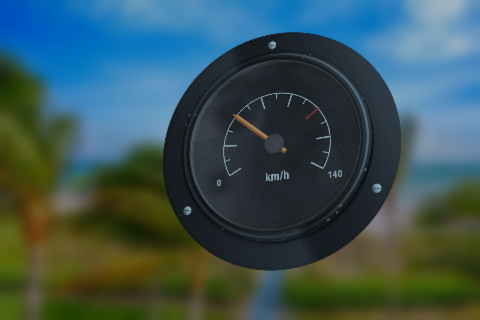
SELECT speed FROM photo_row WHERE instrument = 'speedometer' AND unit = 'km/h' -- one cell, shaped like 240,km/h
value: 40,km/h
